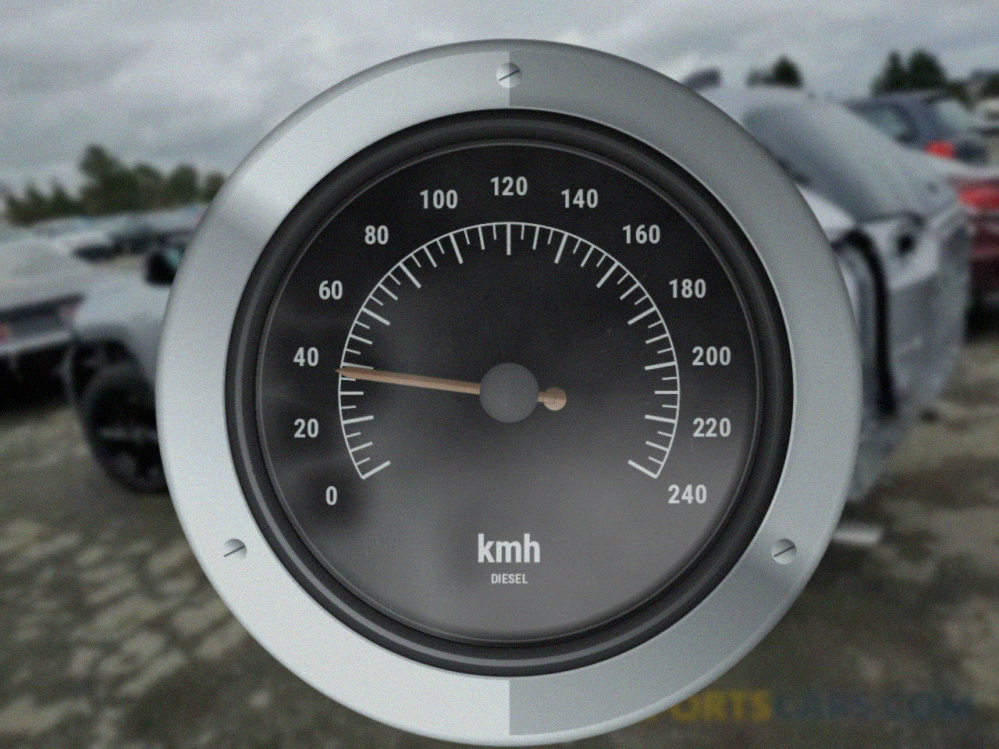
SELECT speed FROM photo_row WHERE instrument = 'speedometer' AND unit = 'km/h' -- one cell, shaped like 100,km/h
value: 37.5,km/h
